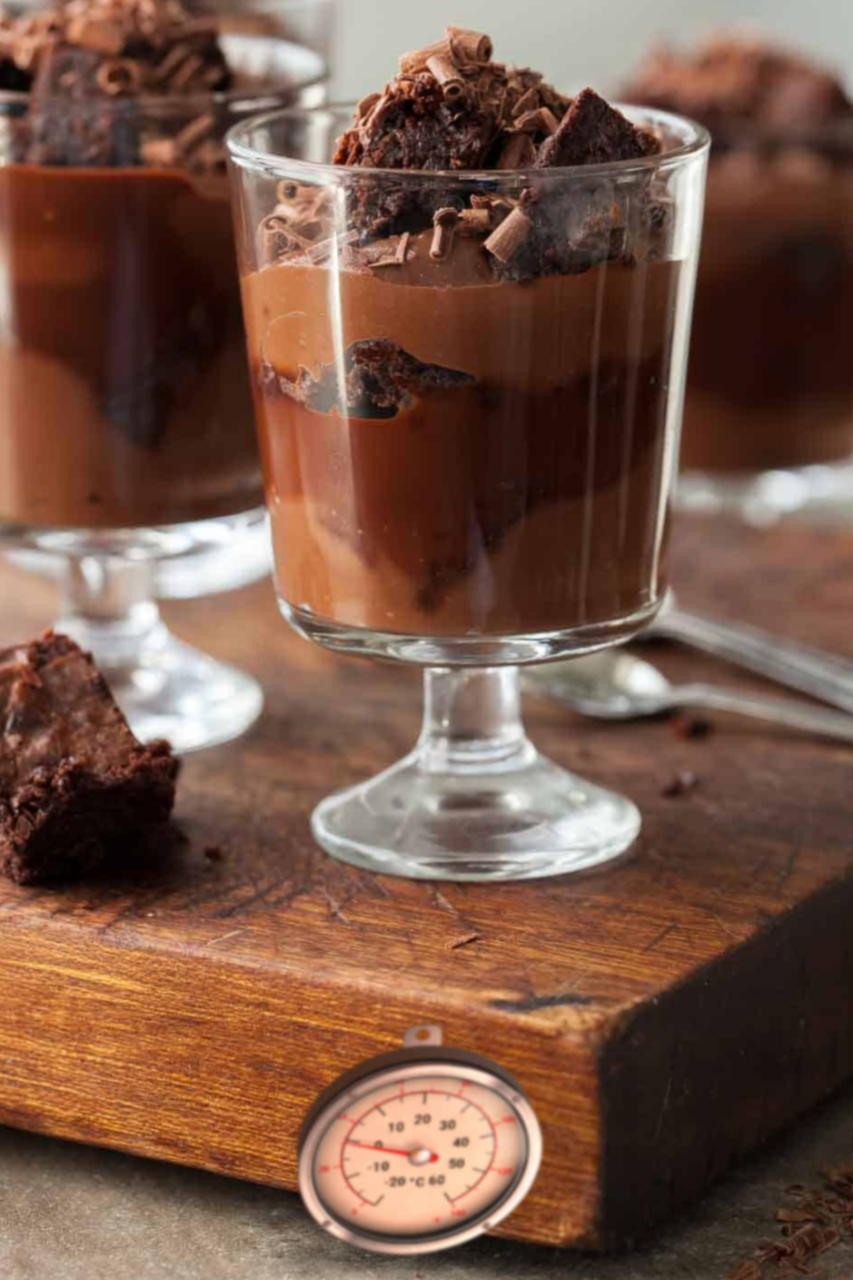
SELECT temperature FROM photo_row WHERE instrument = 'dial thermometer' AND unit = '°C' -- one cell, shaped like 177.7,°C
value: 0,°C
